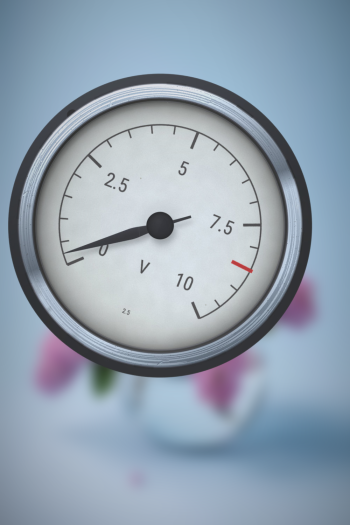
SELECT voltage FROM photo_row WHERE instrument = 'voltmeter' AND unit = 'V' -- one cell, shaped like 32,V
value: 0.25,V
